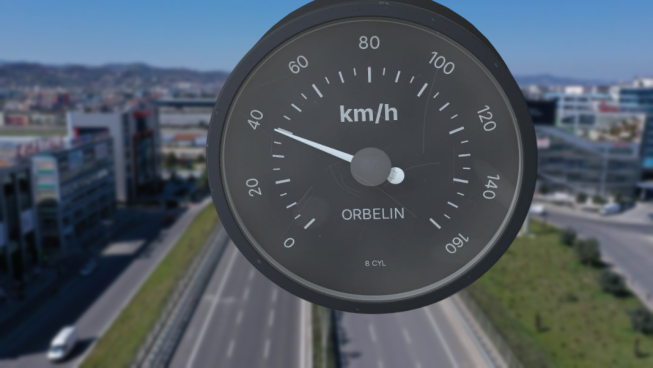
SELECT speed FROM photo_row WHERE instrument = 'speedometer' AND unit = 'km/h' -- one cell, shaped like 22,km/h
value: 40,km/h
